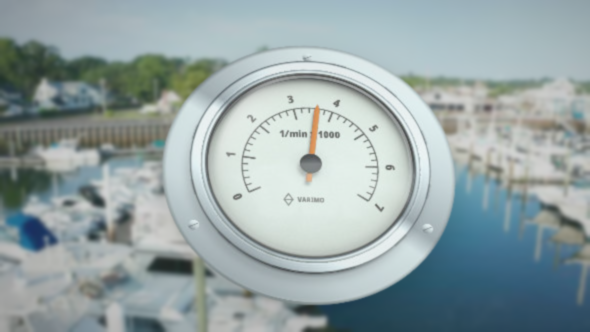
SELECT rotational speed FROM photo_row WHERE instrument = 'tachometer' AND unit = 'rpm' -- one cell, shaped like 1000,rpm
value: 3600,rpm
